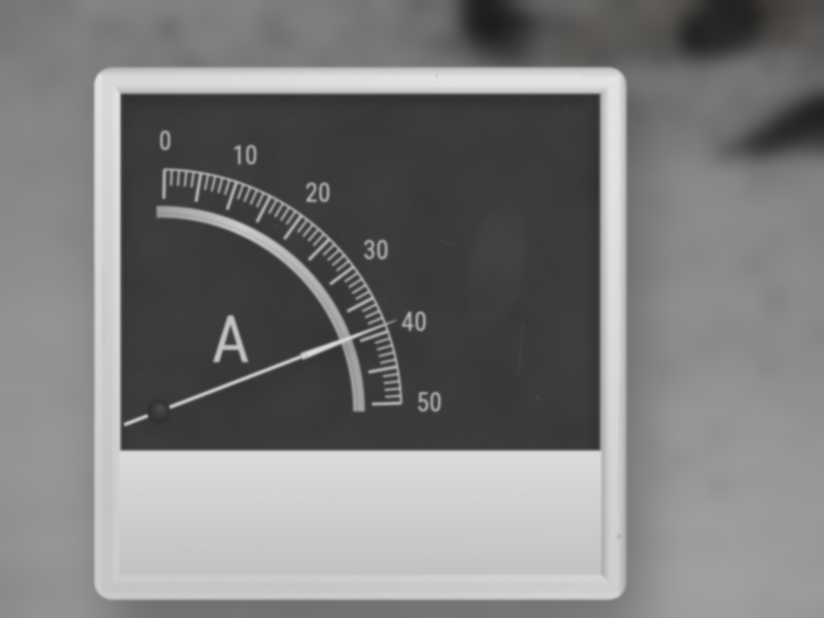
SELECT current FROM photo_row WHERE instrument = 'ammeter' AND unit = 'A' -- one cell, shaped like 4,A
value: 39,A
